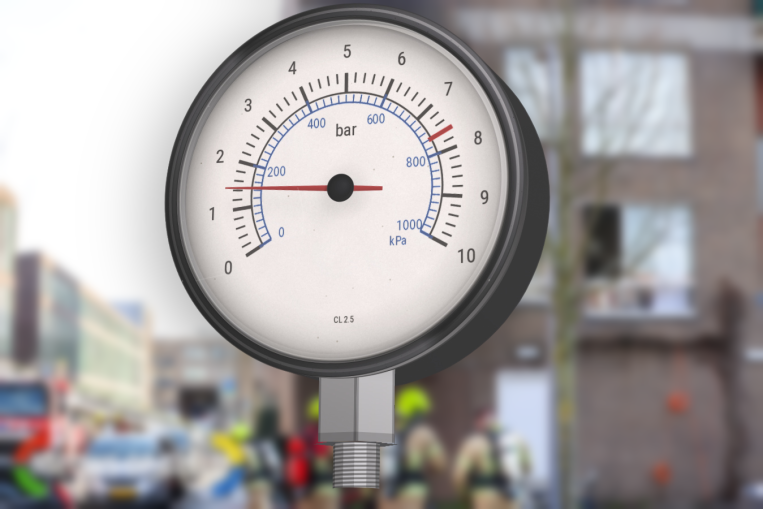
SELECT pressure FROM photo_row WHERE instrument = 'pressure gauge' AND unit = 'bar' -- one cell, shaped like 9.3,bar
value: 1.4,bar
